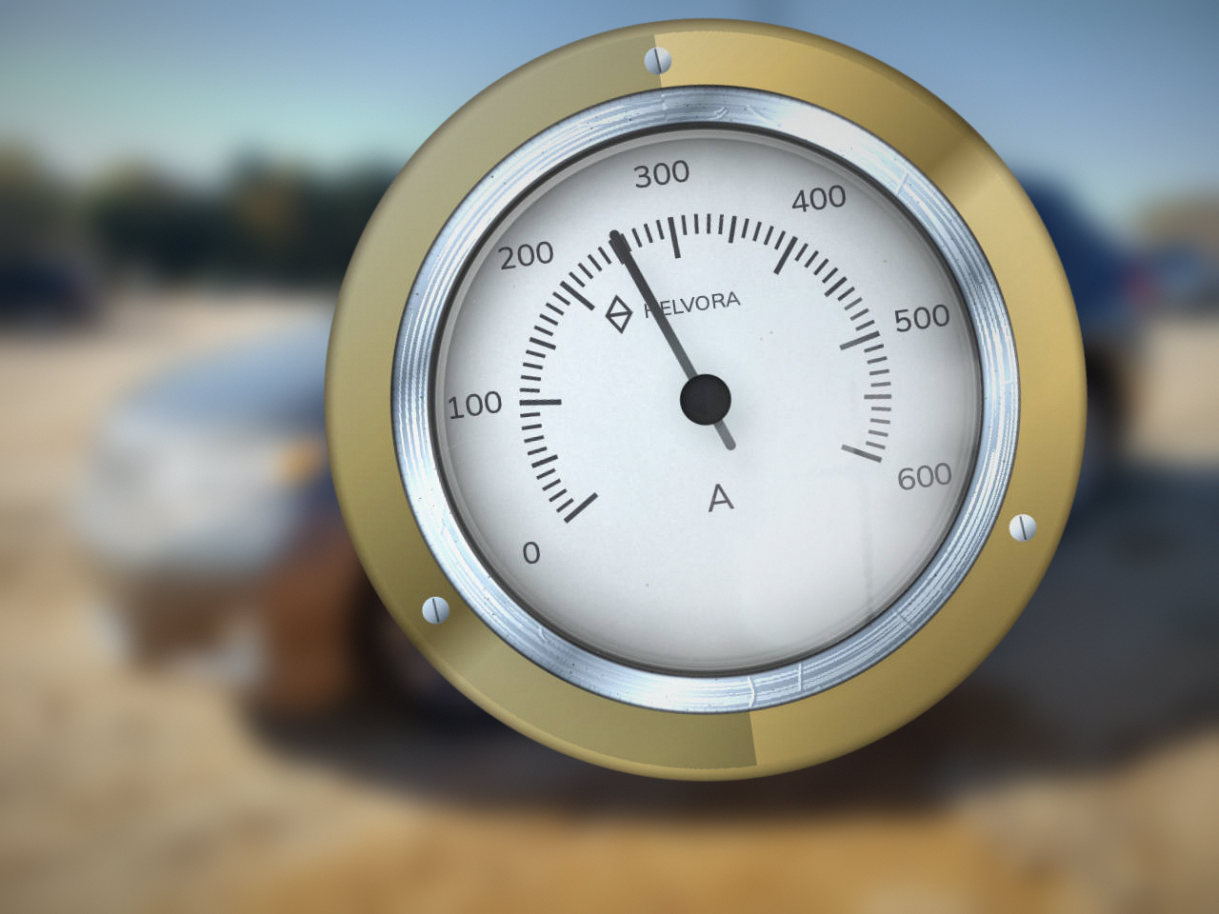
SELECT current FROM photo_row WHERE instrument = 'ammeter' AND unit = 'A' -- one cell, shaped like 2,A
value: 255,A
